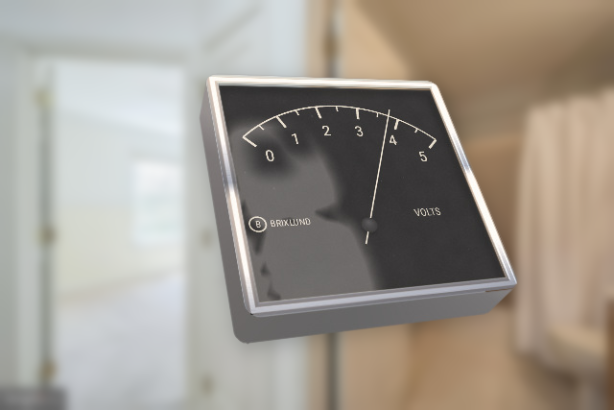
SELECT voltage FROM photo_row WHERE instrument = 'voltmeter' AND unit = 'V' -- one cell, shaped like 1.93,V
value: 3.75,V
